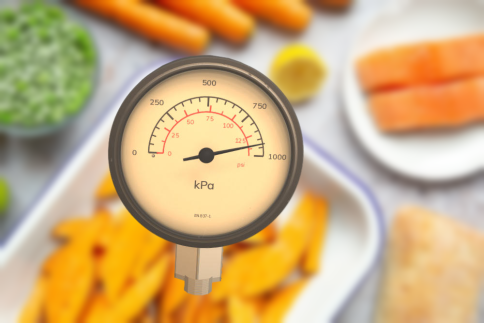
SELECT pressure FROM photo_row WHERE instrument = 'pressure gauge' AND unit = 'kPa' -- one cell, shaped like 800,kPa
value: 925,kPa
